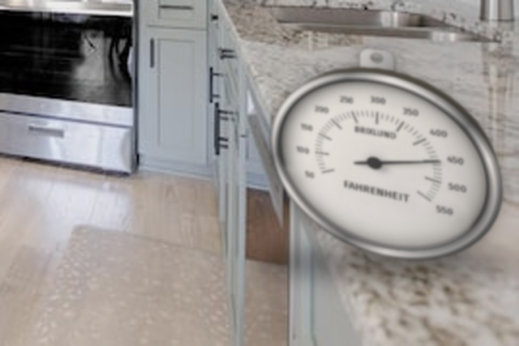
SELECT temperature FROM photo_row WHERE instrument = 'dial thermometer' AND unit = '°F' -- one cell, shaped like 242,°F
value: 450,°F
